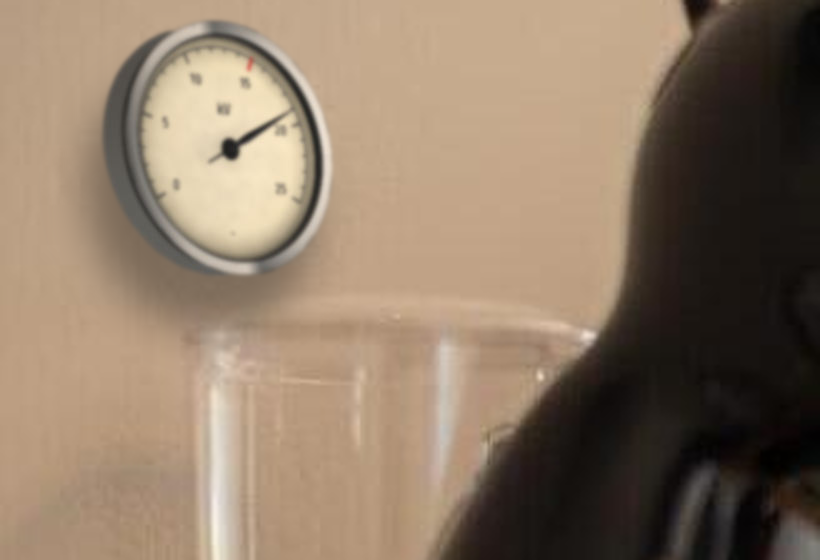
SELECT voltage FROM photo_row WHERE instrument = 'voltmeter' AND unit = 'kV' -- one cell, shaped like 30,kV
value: 19,kV
